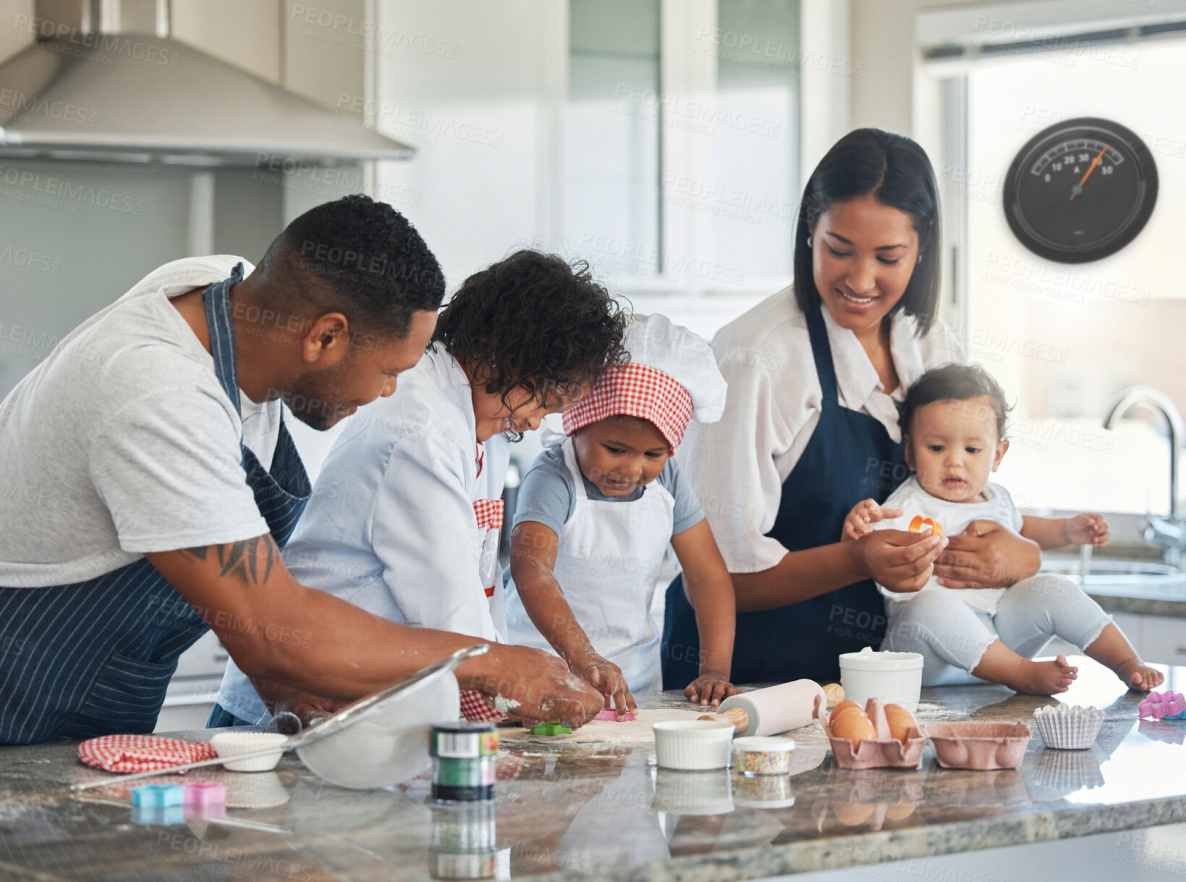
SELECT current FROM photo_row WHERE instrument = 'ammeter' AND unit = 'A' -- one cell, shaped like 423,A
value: 40,A
